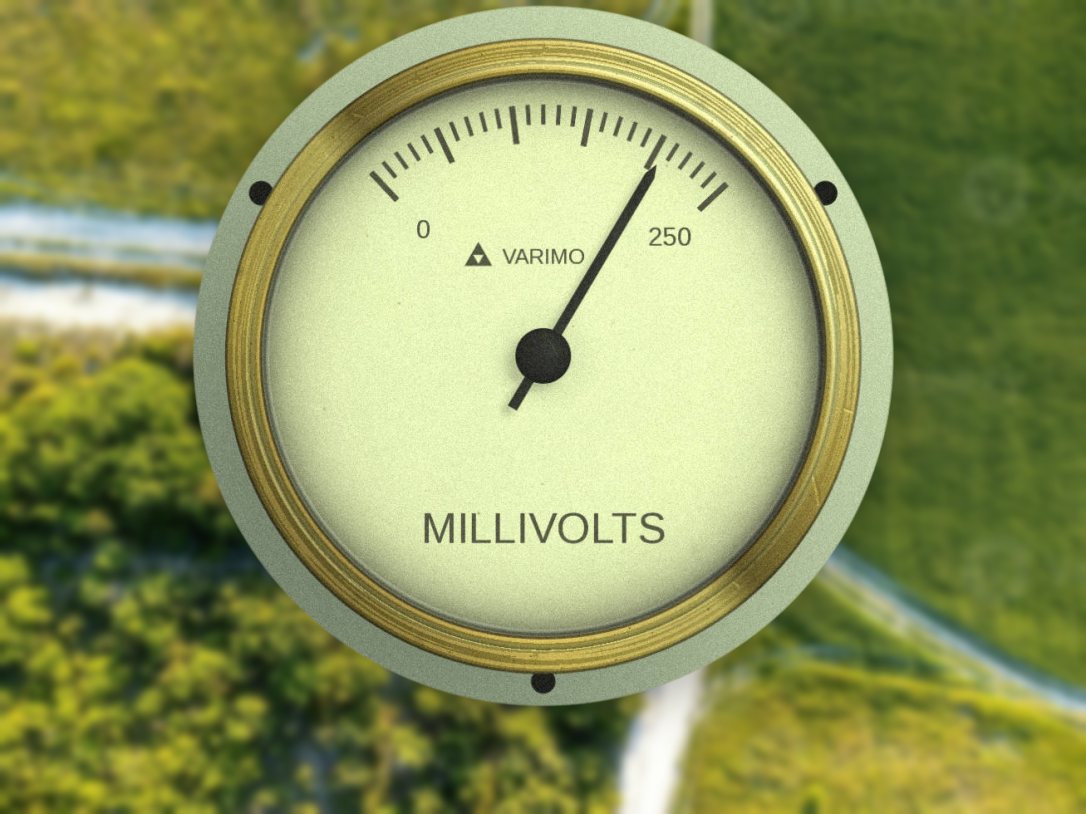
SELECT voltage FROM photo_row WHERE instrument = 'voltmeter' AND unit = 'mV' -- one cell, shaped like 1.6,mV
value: 205,mV
